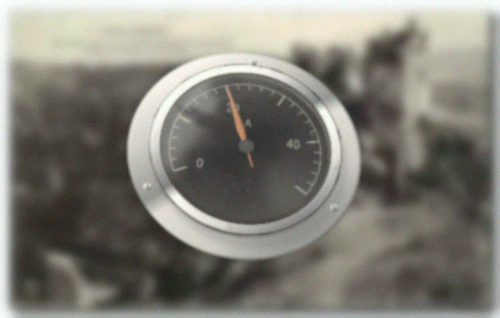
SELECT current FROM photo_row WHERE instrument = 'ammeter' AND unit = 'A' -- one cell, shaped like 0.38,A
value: 20,A
